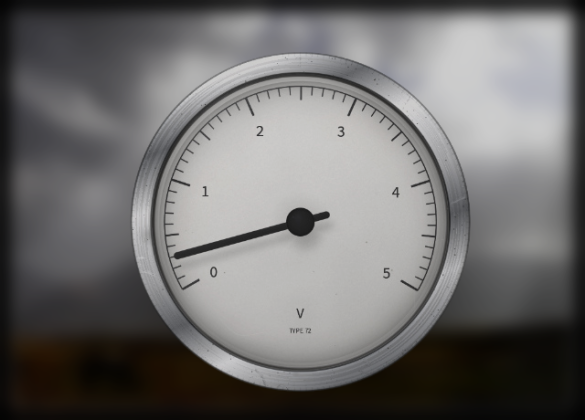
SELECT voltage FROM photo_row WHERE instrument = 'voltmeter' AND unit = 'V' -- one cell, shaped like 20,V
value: 0.3,V
